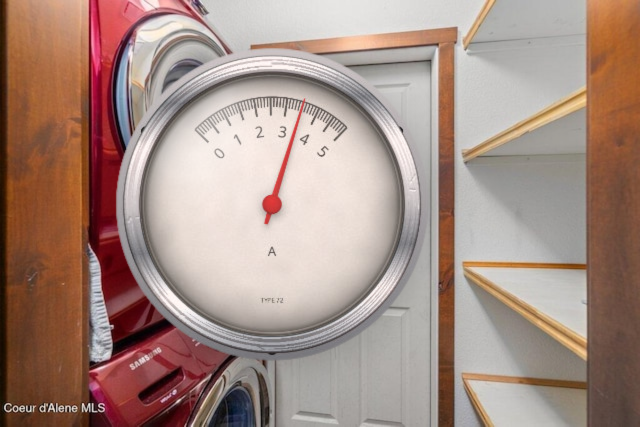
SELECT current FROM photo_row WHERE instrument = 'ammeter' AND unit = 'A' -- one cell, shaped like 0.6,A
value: 3.5,A
